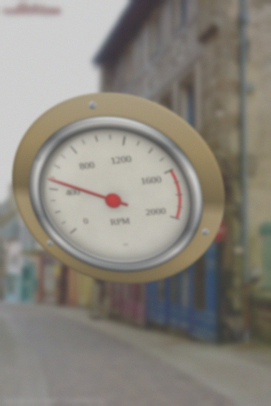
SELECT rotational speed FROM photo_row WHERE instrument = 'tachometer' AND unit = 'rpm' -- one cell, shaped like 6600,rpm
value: 500,rpm
